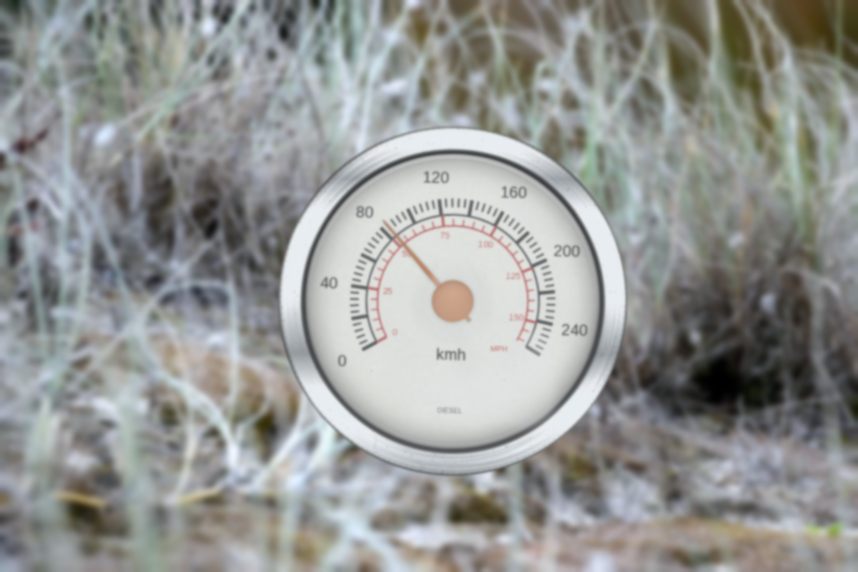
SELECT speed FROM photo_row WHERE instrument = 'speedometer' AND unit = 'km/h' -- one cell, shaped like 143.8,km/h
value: 84,km/h
